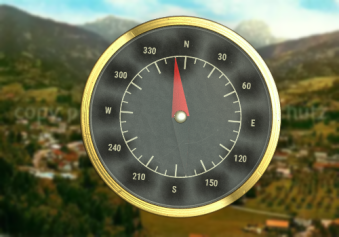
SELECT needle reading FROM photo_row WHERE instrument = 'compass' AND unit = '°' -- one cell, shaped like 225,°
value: 350,°
